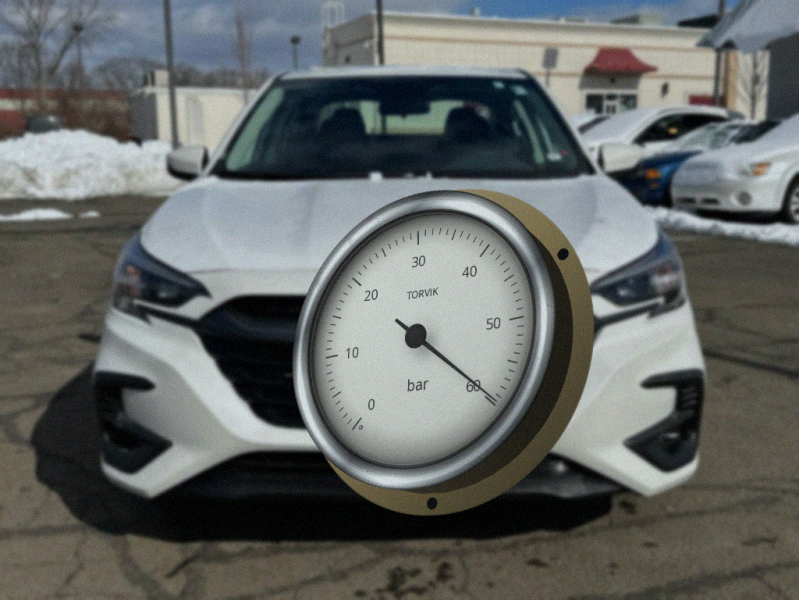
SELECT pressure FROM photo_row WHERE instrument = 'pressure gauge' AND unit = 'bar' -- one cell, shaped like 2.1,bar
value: 59.5,bar
